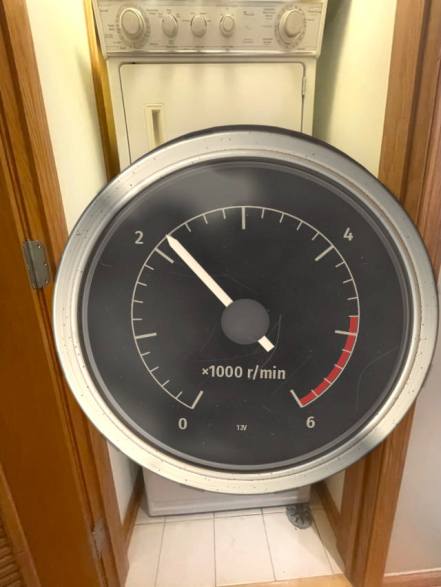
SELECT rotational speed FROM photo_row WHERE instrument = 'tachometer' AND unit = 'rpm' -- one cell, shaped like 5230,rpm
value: 2200,rpm
